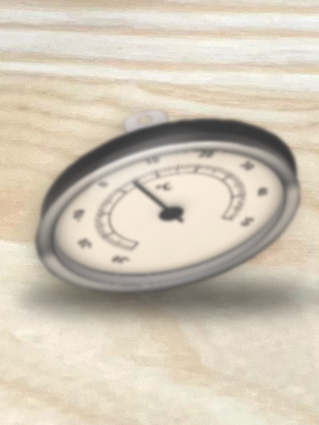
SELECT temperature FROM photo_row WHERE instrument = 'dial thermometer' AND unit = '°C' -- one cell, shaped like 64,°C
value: 5,°C
